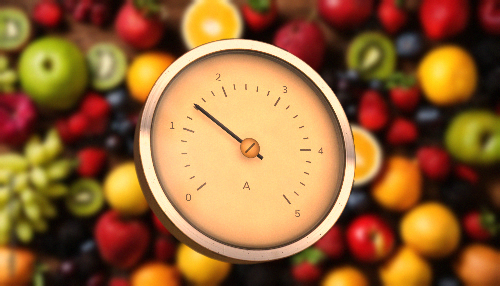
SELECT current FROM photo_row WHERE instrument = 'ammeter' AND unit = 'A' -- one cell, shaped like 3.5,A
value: 1.4,A
